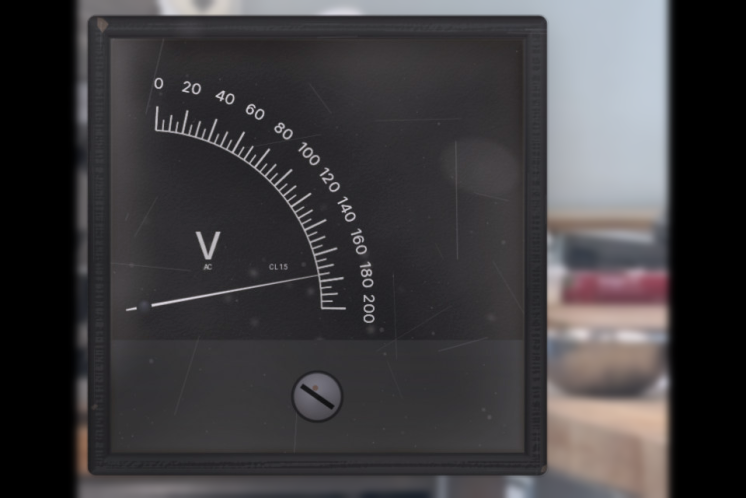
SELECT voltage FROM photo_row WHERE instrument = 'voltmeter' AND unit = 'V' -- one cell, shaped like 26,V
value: 175,V
